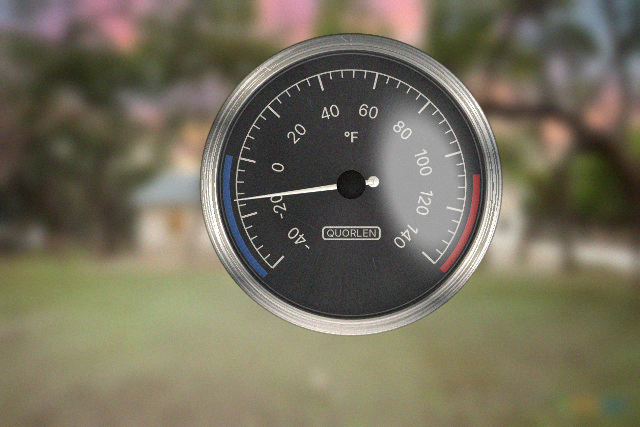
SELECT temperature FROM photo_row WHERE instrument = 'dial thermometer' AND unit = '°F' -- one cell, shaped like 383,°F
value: -14,°F
